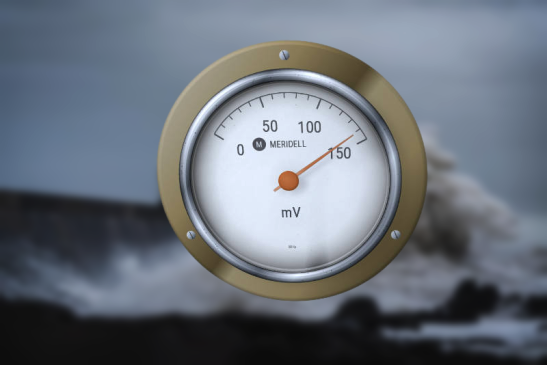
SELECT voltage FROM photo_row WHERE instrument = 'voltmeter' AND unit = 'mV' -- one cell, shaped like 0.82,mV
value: 140,mV
